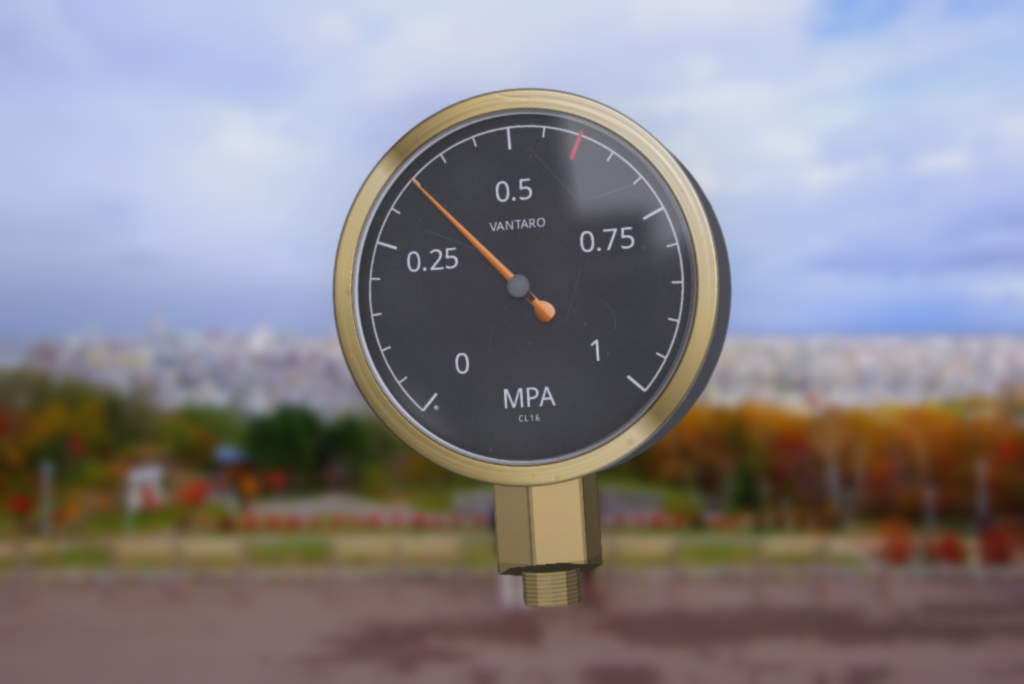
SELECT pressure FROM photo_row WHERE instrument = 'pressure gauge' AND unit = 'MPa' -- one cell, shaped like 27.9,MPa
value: 0.35,MPa
